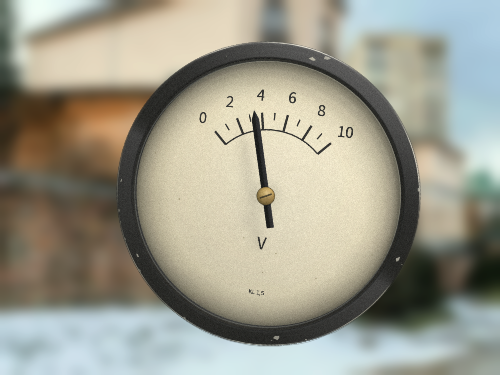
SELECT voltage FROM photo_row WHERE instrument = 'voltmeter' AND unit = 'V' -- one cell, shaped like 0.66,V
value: 3.5,V
